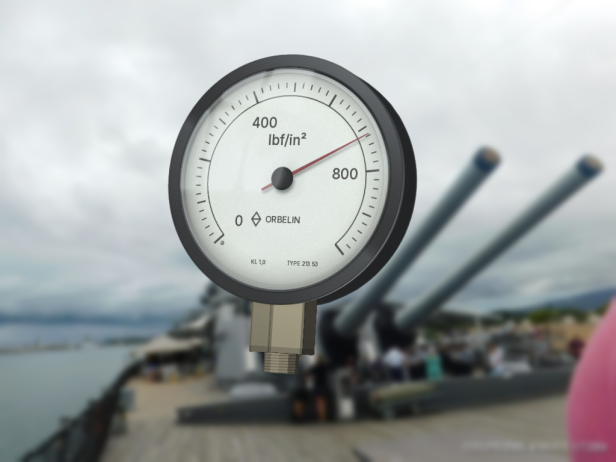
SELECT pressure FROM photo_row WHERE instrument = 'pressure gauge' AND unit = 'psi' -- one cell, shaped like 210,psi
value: 720,psi
